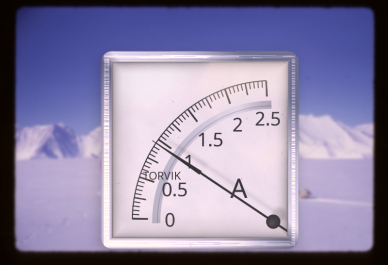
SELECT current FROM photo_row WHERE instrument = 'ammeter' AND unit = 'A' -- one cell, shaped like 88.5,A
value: 0.95,A
